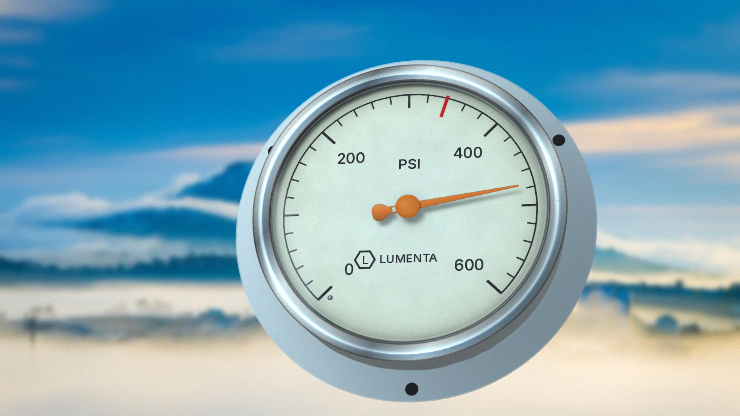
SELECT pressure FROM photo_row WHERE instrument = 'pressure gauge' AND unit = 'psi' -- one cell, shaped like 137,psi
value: 480,psi
